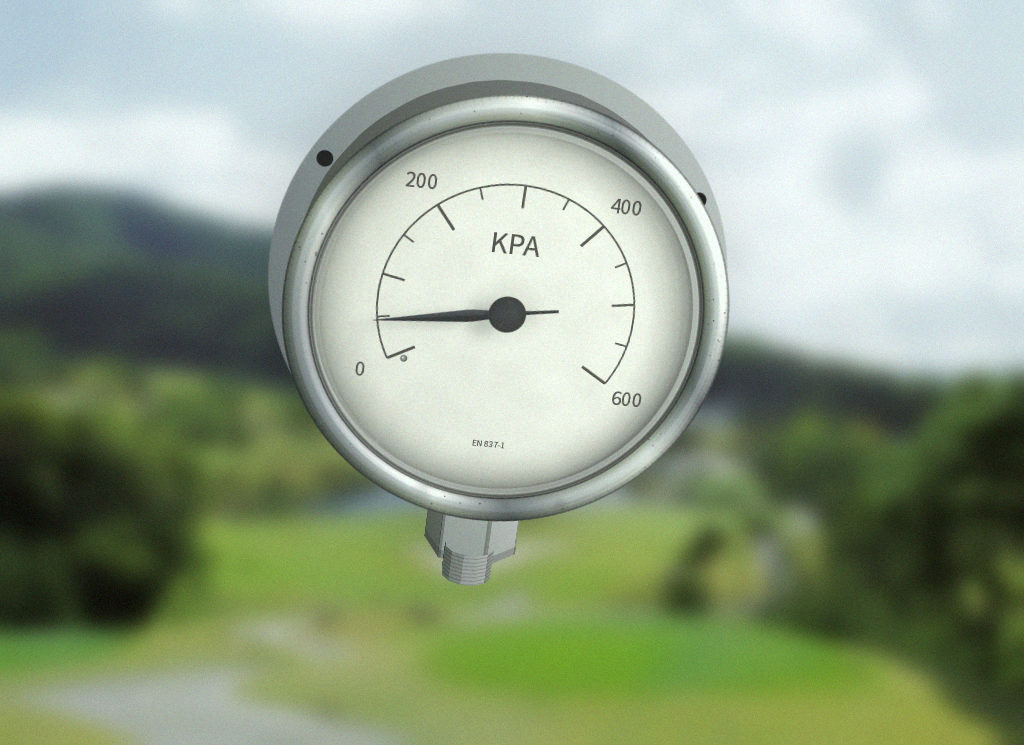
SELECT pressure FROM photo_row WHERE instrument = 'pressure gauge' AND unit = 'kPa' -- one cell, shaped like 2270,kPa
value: 50,kPa
